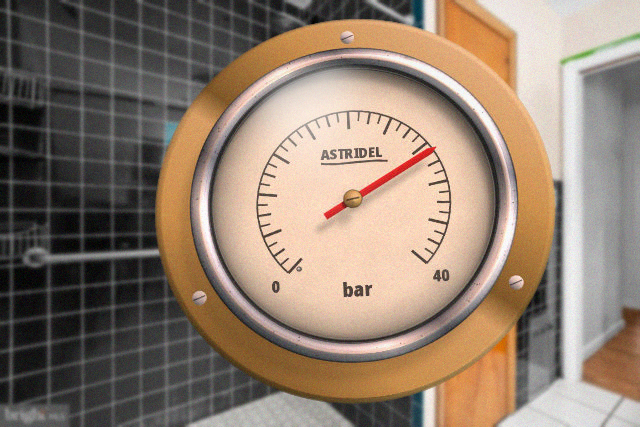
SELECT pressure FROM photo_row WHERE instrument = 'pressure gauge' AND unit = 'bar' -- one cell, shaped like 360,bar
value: 29,bar
